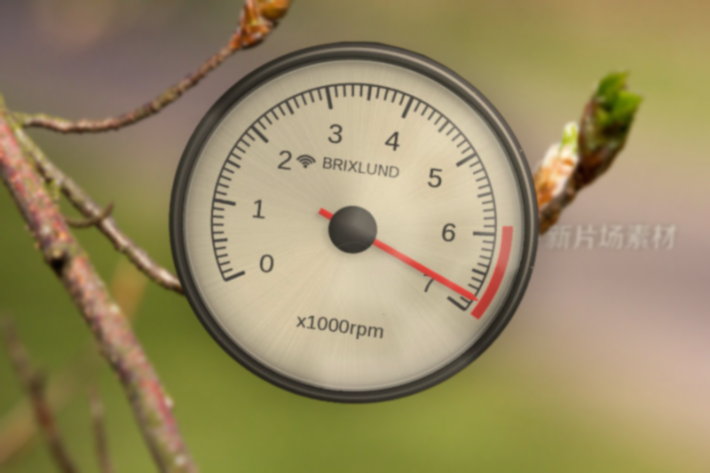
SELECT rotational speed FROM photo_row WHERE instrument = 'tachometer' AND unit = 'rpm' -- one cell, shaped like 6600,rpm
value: 6800,rpm
